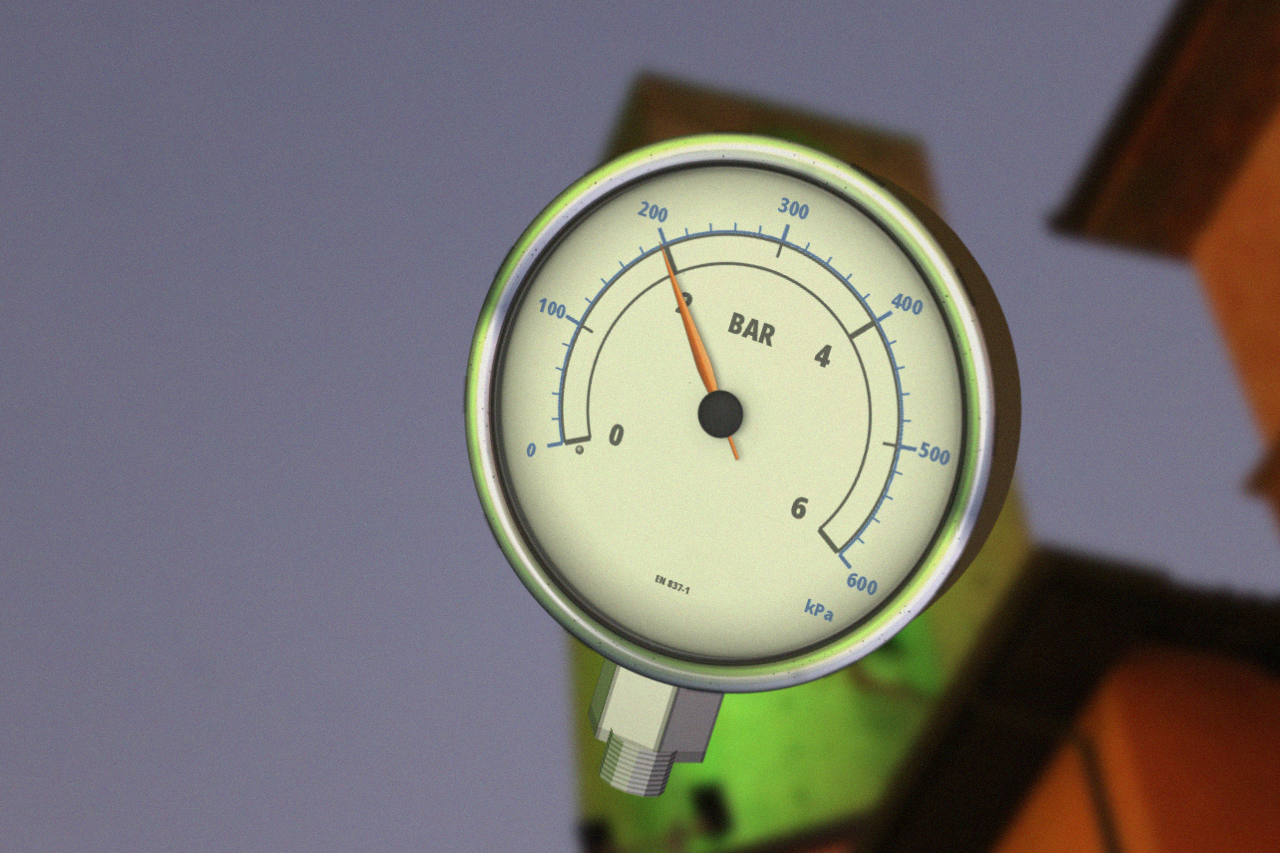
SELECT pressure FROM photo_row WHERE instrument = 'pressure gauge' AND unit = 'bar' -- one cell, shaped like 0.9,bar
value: 2,bar
